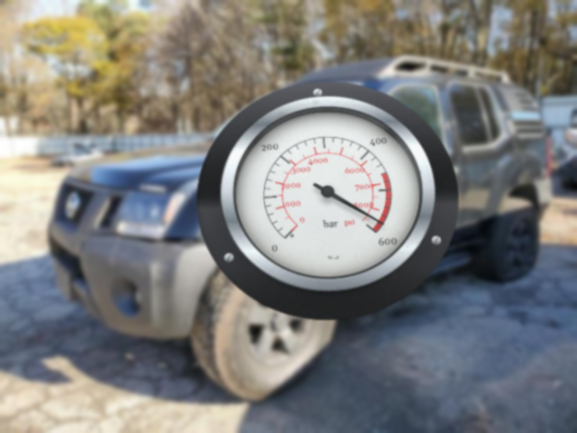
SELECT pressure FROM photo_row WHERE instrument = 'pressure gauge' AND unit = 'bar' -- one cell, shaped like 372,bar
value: 580,bar
